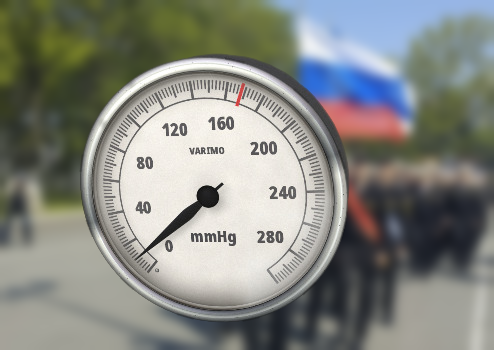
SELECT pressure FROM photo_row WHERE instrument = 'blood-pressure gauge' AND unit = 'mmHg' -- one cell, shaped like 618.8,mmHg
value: 10,mmHg
